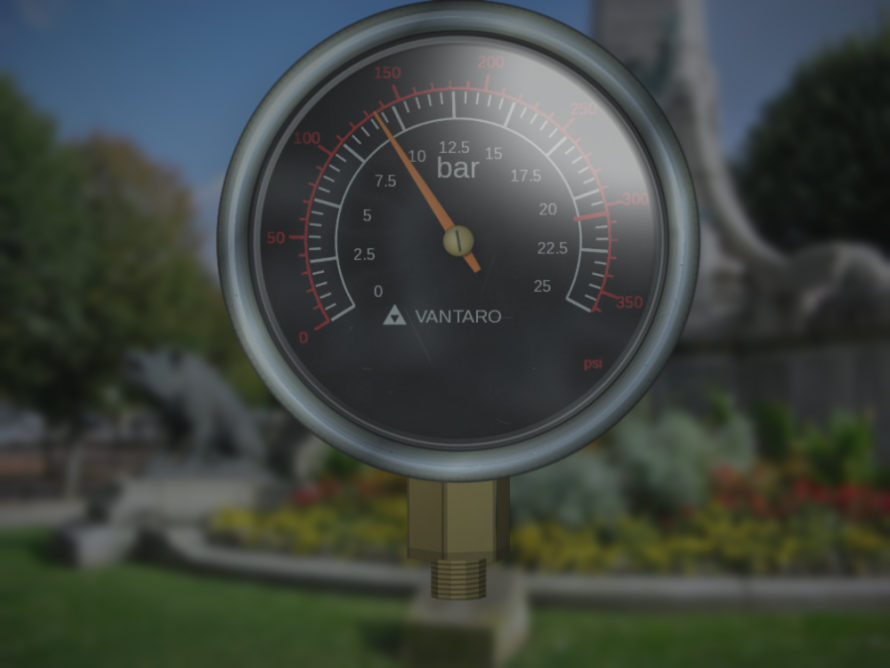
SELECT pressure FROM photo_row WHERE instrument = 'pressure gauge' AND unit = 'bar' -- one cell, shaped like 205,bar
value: 9.25,bar
